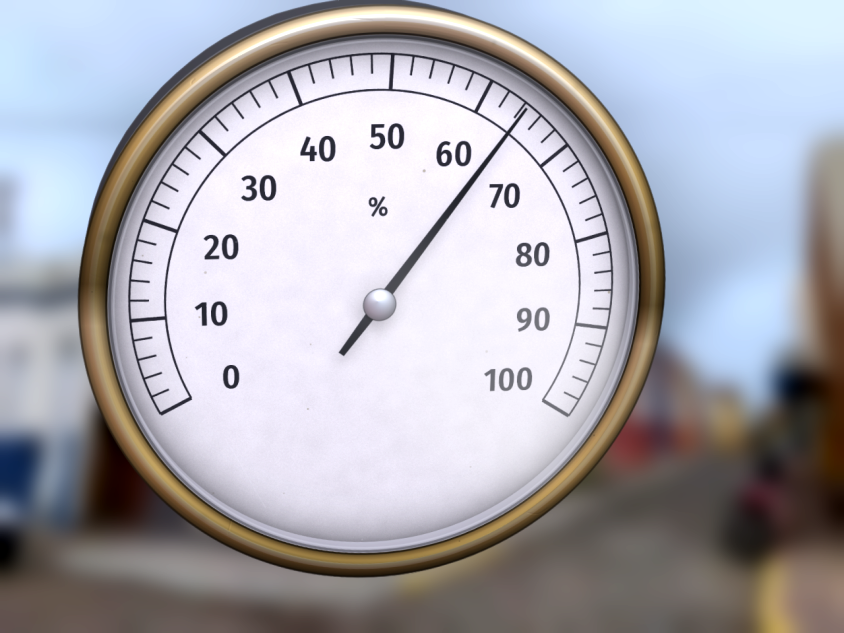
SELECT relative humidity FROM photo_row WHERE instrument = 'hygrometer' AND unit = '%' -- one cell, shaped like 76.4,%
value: 64,%
